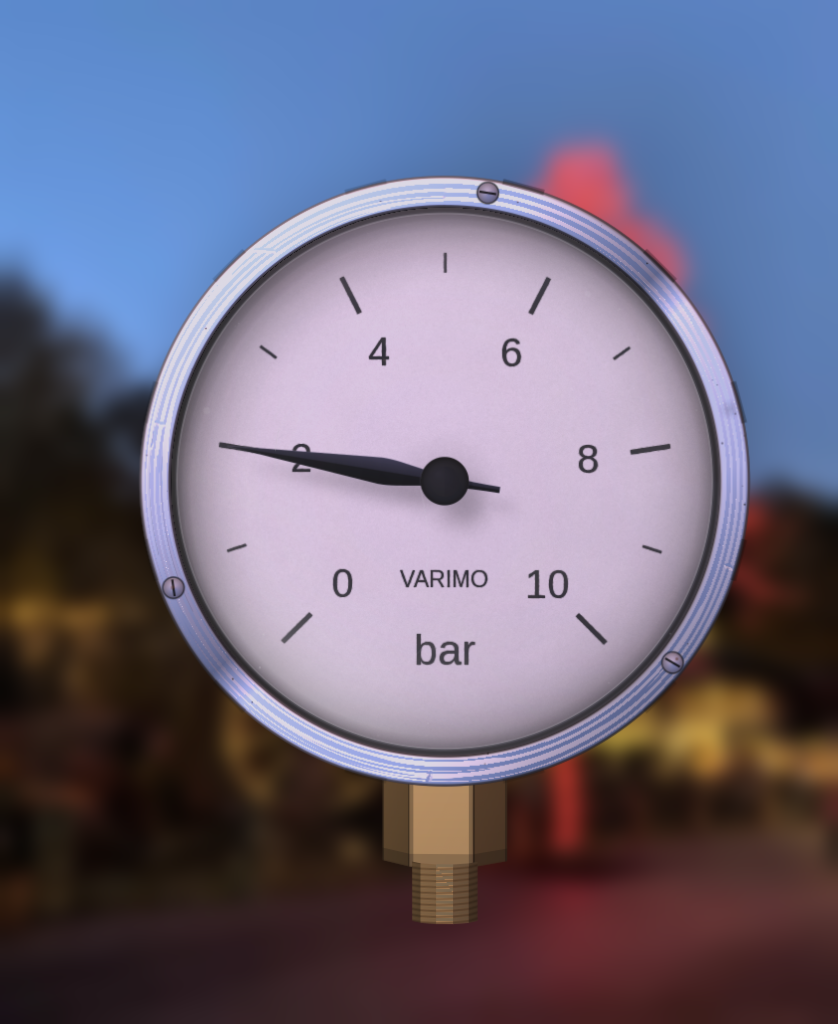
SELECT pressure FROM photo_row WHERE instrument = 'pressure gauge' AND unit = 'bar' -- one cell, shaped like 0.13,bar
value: 2,bar
